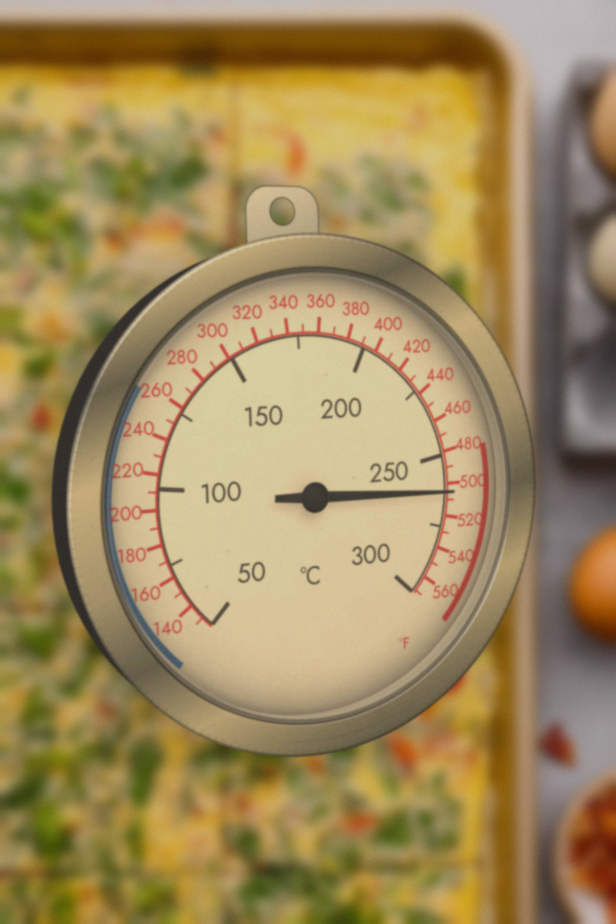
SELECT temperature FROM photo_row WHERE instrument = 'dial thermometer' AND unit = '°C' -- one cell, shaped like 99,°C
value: 262.5,°C
